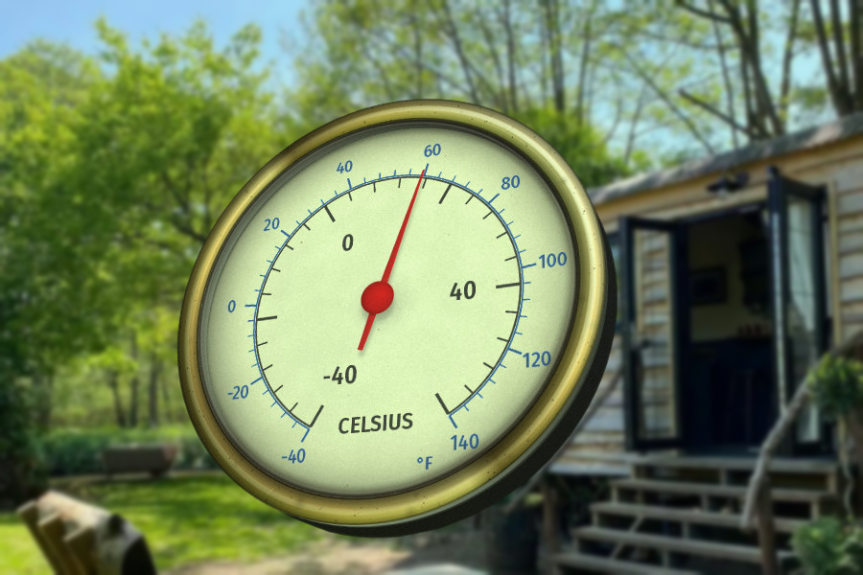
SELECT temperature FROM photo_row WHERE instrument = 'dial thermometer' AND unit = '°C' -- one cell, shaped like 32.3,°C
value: 16,°C
